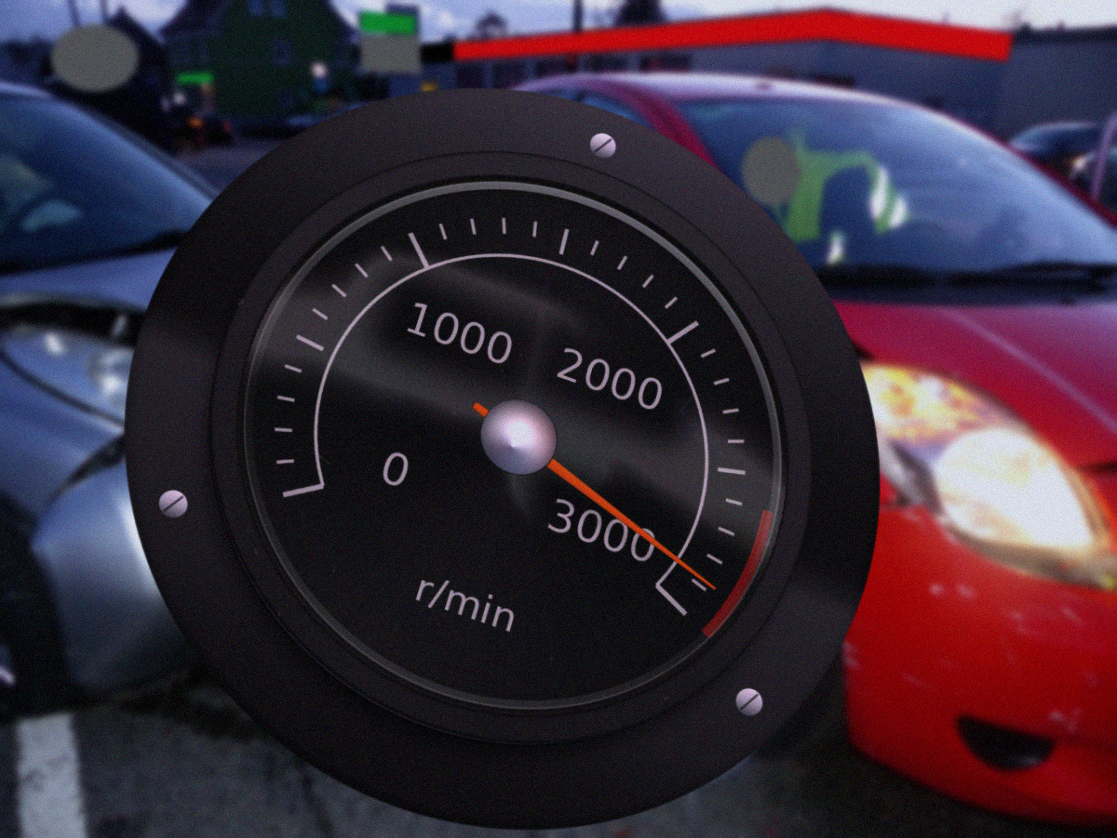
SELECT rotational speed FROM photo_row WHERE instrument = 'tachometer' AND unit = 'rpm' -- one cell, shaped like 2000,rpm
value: 2900,rpm
